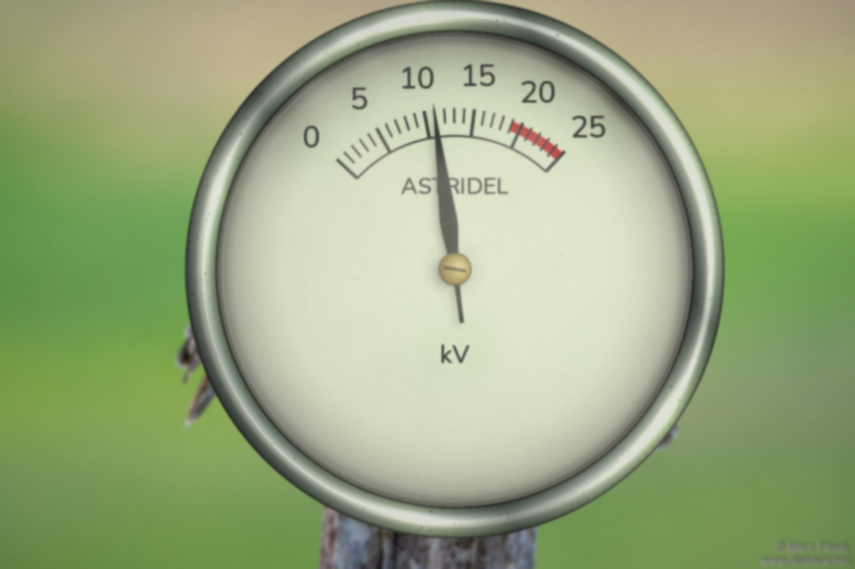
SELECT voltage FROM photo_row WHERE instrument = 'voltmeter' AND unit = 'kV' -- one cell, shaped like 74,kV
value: 11,kV
